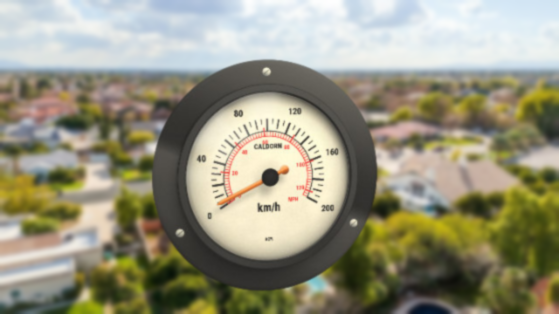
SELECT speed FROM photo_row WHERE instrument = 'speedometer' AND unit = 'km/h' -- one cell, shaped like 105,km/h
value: 5,km/h
